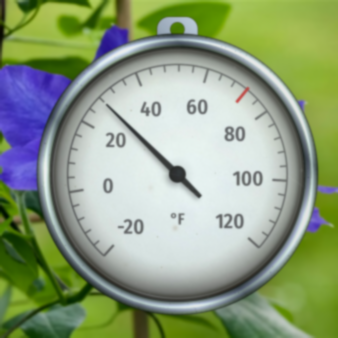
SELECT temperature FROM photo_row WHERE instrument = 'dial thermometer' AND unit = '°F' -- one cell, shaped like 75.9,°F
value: 28,°F
